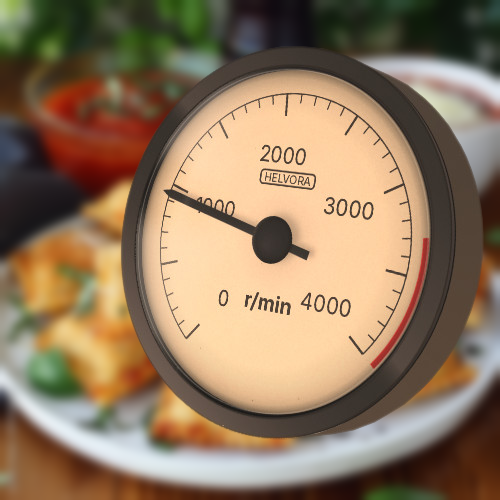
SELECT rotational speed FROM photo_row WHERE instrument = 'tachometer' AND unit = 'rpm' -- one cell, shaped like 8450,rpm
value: 950,rpm
